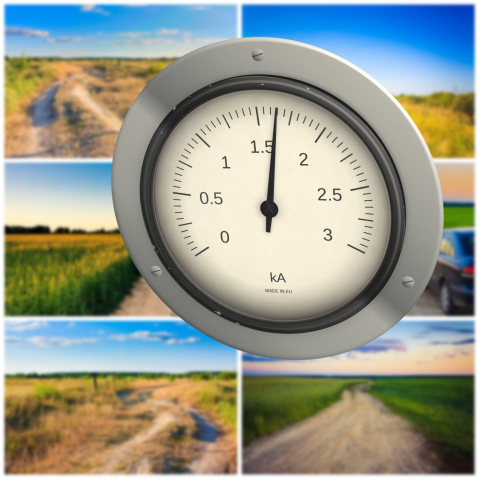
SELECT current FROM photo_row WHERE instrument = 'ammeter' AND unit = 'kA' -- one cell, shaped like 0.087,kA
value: 1.65,kA
